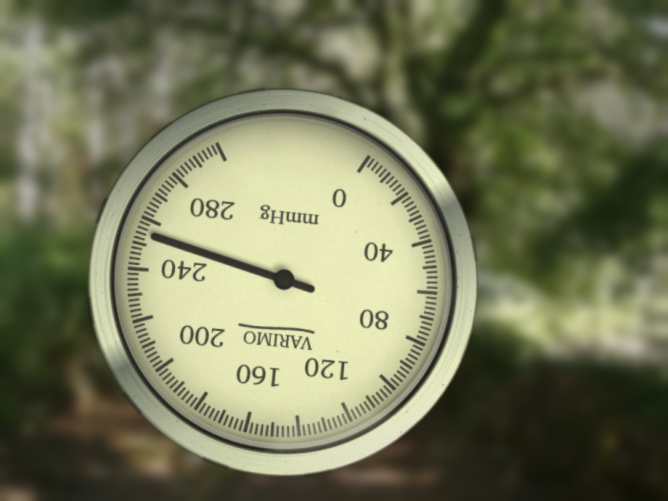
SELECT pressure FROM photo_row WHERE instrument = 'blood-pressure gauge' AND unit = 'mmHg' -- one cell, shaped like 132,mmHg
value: 254,mmHg
